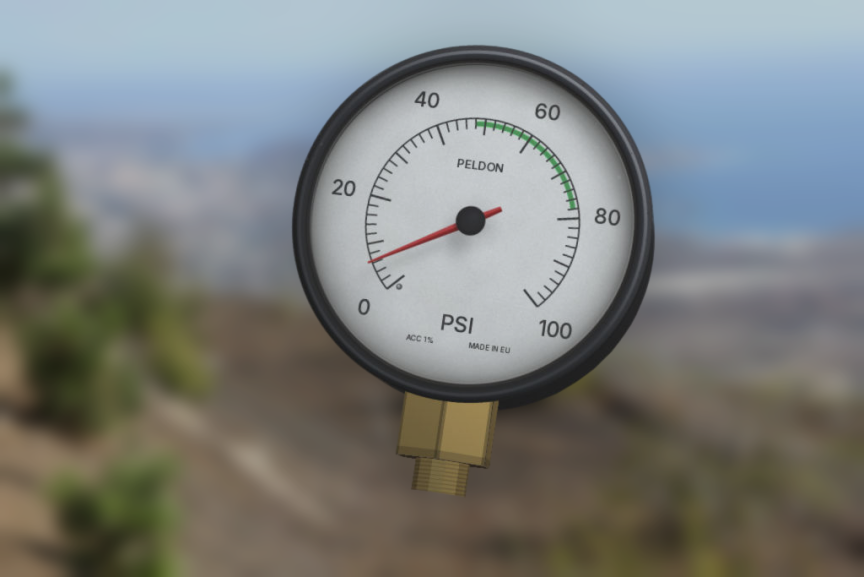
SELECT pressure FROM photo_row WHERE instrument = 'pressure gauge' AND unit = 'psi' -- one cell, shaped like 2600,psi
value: 6,psi
